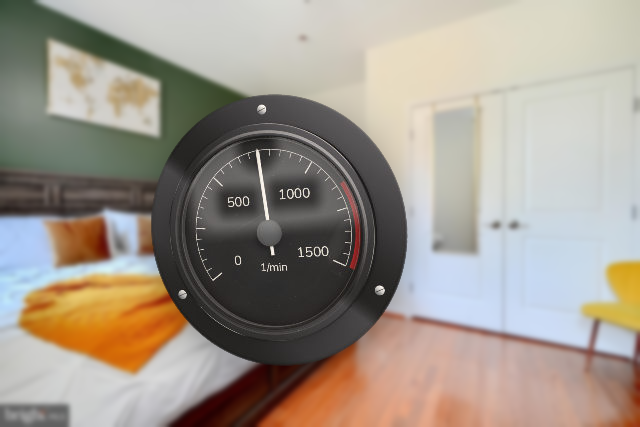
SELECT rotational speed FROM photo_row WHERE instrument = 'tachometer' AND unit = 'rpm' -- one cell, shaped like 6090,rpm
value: 750,rpm
